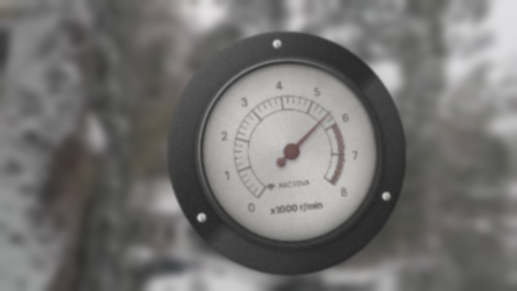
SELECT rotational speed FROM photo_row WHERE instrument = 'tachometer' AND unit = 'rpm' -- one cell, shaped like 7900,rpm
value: 5600,rpm
